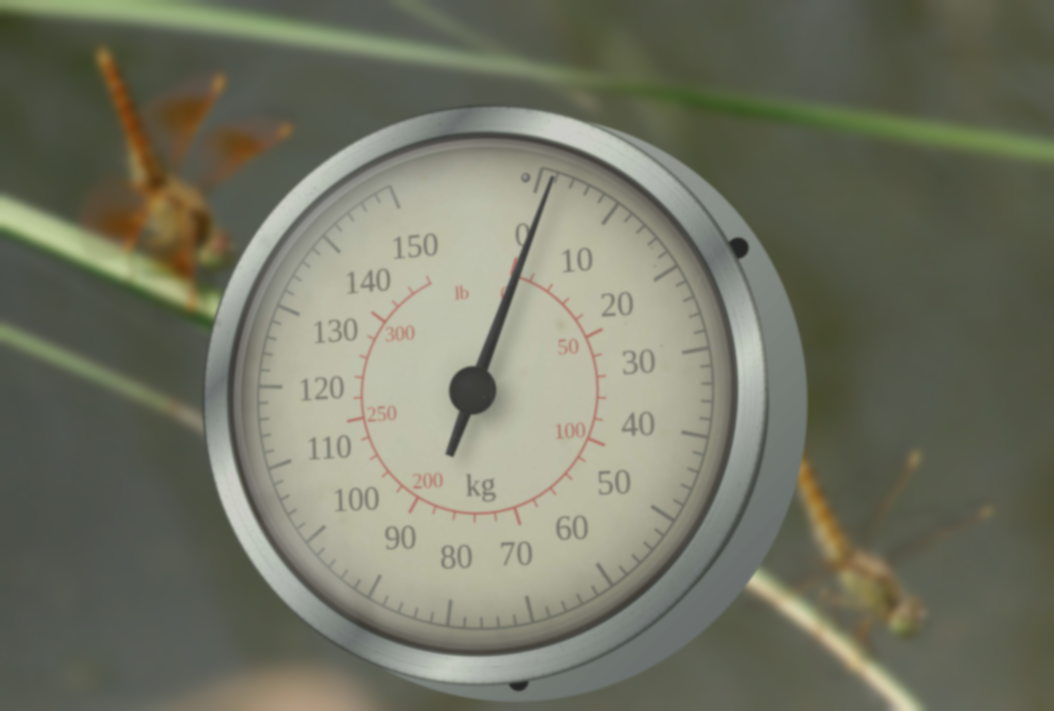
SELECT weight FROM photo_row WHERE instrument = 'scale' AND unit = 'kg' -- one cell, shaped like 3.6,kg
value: 2,kg
